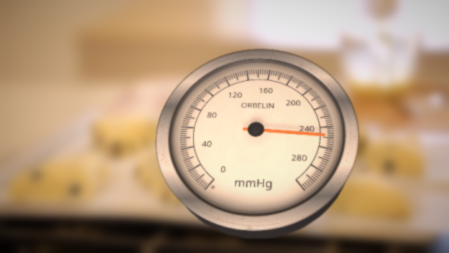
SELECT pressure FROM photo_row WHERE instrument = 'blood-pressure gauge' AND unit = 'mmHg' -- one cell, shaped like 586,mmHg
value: 250,mmHg
